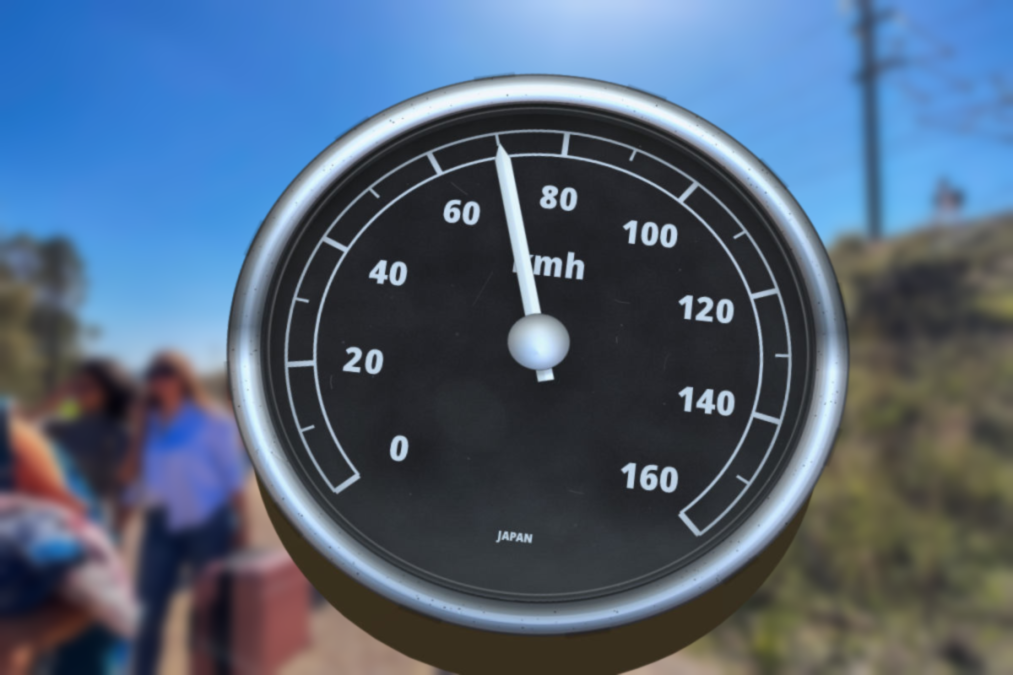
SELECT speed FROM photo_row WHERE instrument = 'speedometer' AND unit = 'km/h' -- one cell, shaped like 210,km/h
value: 70,km/h
